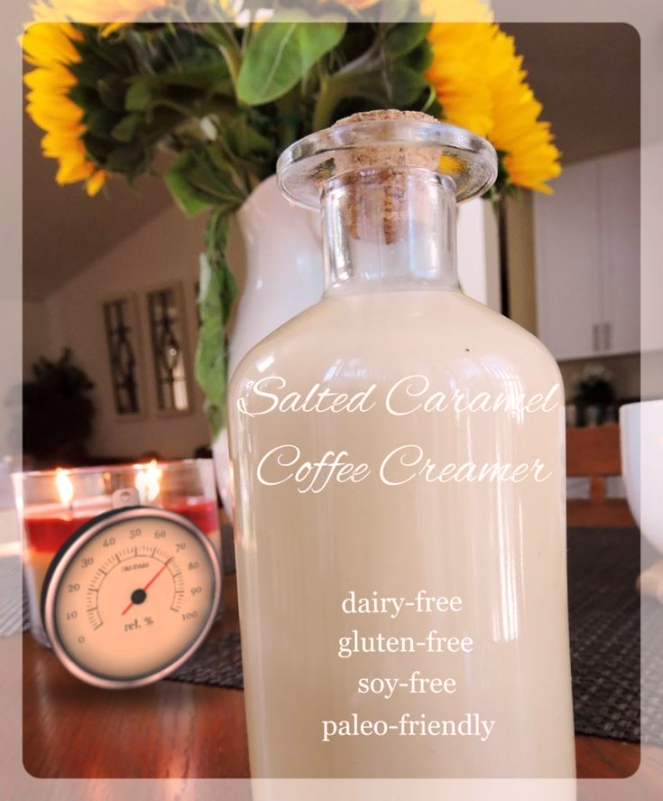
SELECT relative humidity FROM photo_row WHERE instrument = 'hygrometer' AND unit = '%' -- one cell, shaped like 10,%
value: 70,%
